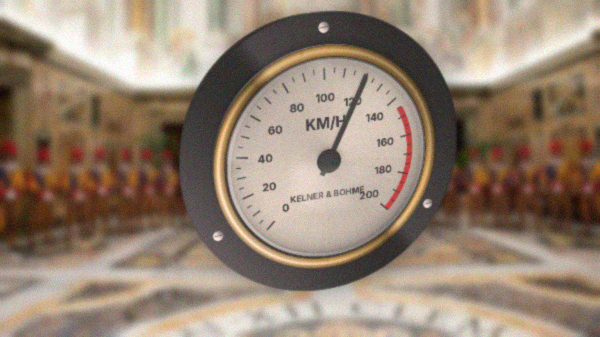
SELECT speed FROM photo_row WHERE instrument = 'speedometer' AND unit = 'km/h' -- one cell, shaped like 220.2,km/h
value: 120,km/h
